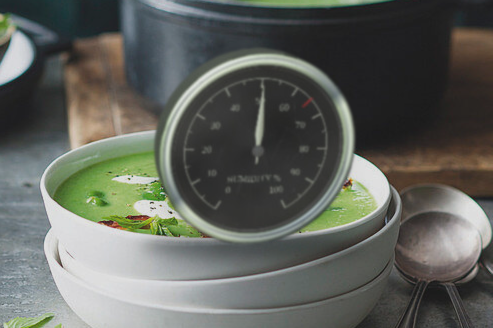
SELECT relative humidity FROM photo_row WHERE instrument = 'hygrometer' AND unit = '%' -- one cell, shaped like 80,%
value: 50,%
